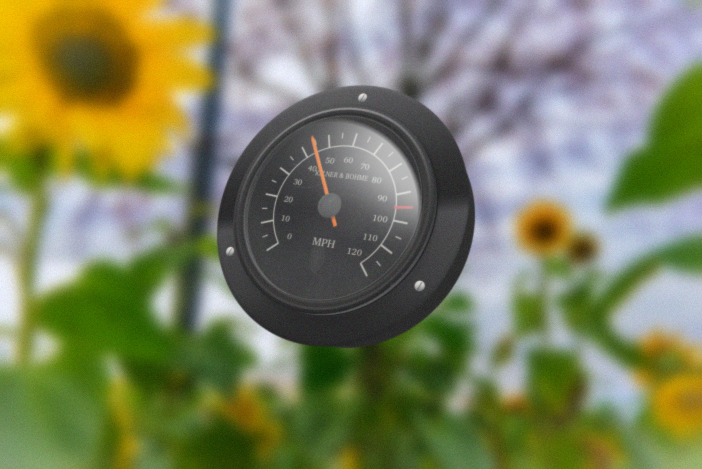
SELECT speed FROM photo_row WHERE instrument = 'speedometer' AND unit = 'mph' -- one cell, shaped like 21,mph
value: 45,mph
